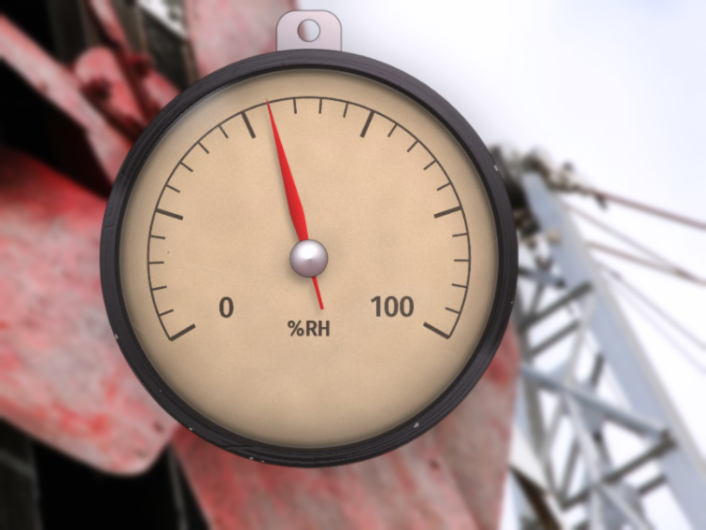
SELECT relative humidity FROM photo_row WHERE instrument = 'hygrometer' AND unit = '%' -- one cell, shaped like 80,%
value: 44,%
